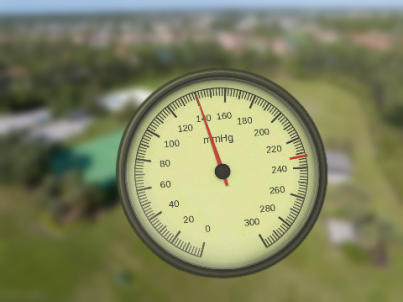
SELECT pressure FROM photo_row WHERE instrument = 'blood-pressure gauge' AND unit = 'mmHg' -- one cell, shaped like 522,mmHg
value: 140,mmHg
